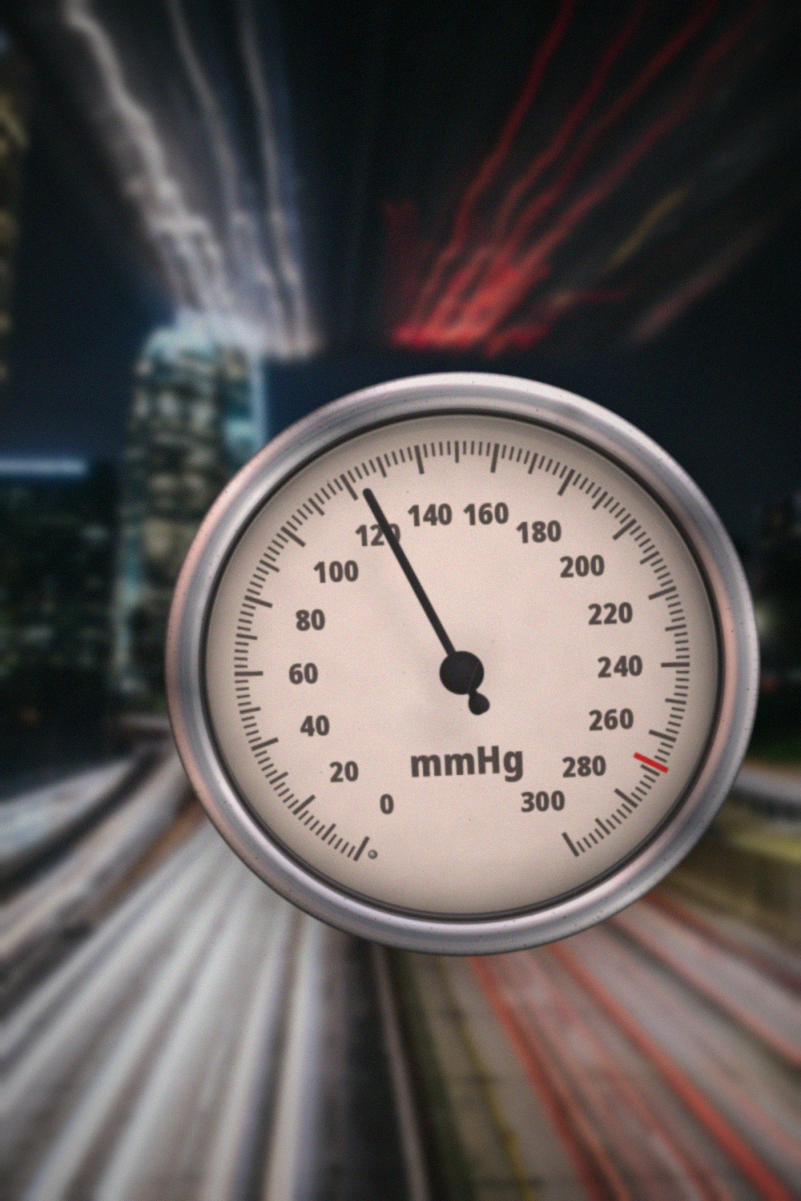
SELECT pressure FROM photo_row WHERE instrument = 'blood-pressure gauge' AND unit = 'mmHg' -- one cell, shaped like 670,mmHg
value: 124,mmHg
